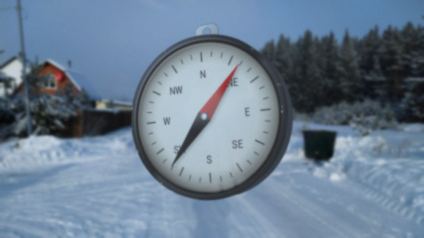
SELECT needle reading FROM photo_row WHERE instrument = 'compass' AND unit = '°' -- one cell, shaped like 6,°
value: 40,°
